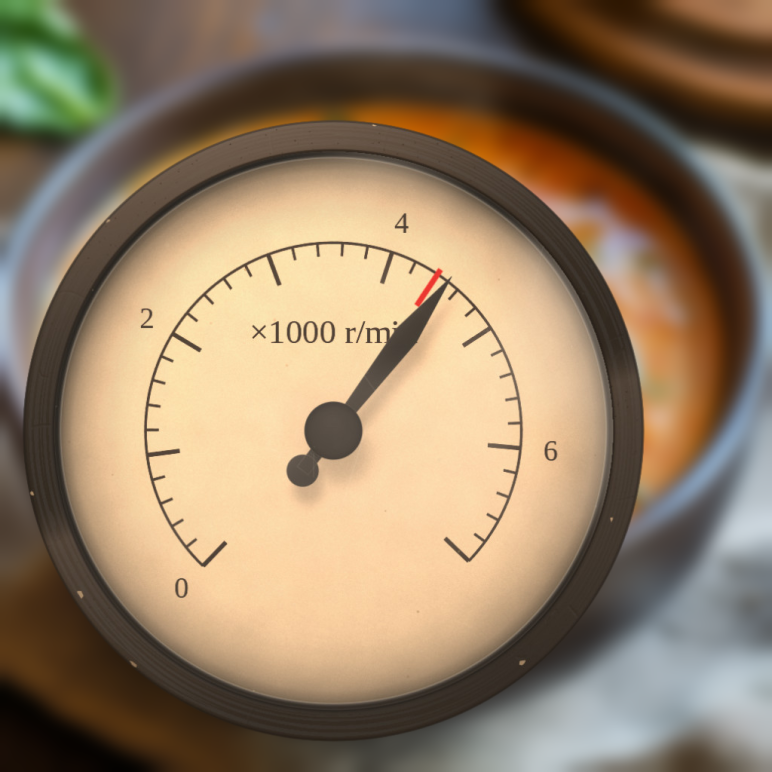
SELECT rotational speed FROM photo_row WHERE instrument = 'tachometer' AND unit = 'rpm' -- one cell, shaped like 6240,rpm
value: 4500,rpm
